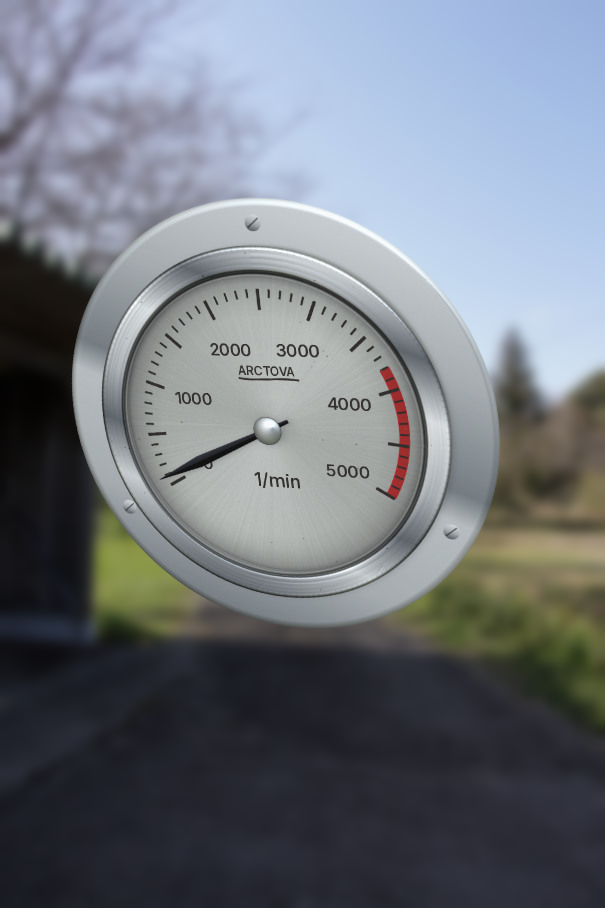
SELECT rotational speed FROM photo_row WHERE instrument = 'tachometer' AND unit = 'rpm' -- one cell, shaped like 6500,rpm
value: 100,rpm
